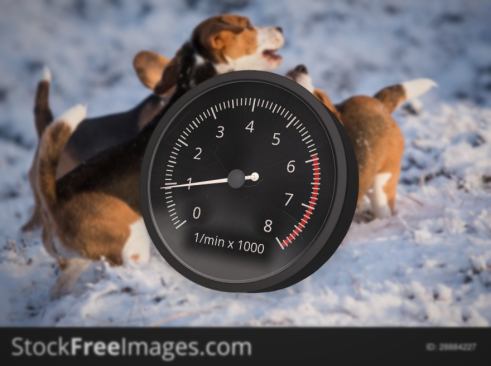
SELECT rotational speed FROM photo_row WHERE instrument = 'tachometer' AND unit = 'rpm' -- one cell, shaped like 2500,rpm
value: 900,rpm
